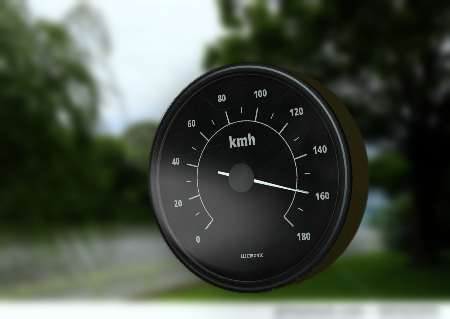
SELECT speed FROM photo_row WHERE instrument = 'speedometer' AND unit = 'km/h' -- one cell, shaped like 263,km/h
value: 160,km/h
